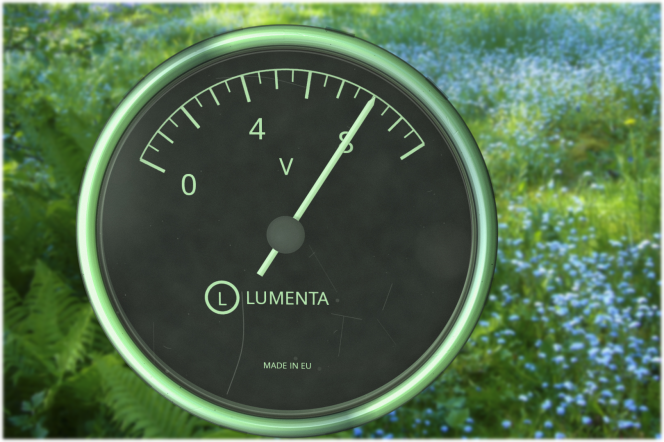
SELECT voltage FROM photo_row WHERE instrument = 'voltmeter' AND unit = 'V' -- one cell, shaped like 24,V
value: 8,V
